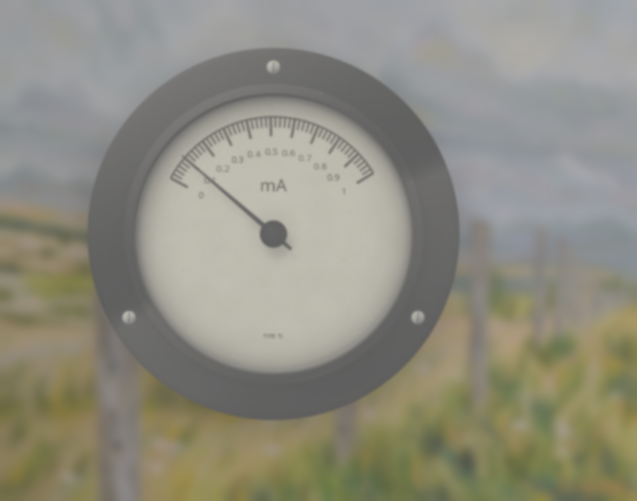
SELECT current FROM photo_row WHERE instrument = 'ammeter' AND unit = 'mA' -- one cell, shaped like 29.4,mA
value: 0.1,mA
